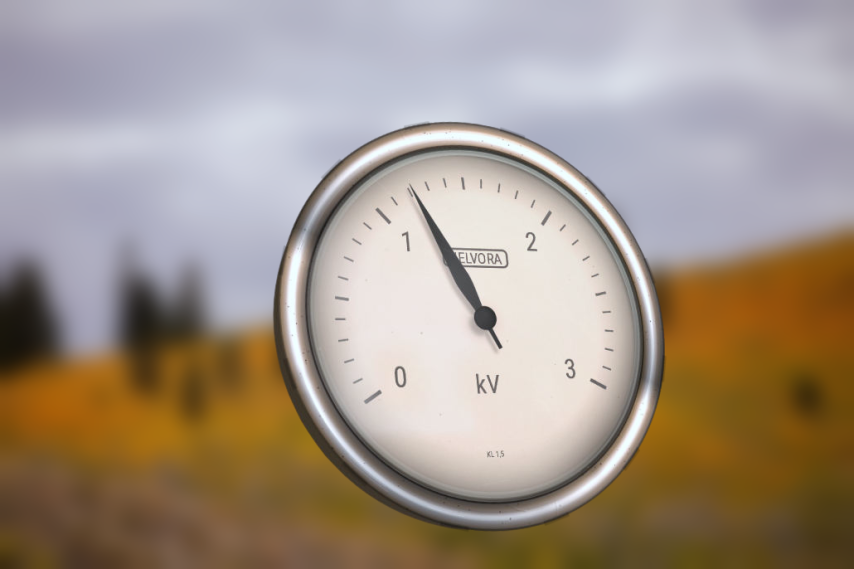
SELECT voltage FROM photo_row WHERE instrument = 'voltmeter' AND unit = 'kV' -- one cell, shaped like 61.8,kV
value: 1.2,kV
